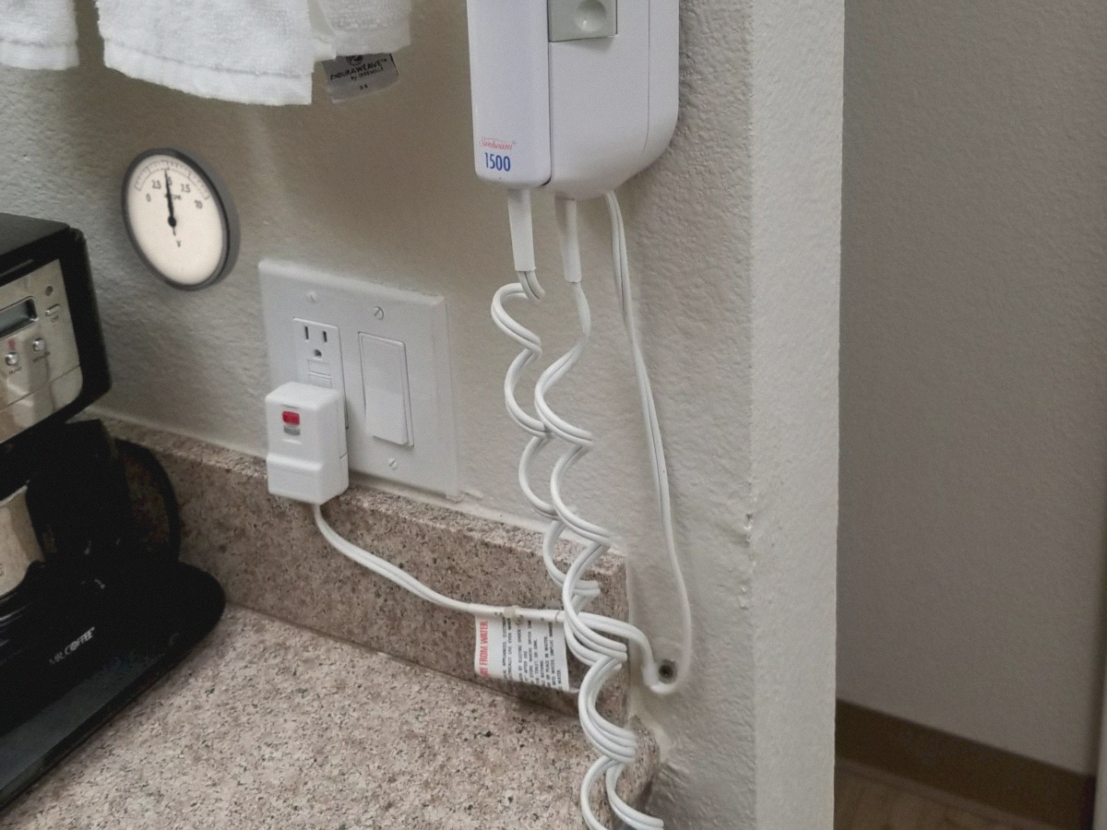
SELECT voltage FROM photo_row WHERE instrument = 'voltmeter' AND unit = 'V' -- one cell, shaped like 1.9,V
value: 5,V
